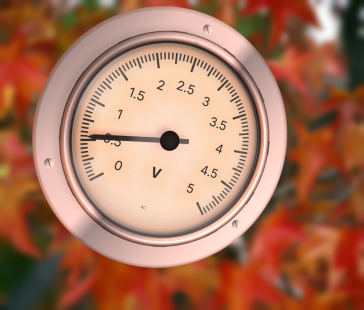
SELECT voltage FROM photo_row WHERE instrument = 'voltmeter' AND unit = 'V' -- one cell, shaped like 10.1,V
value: 0.55,V
